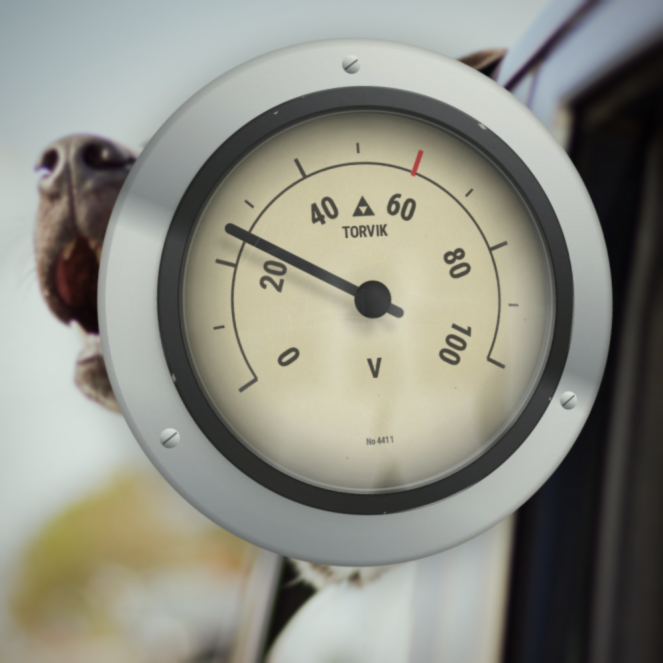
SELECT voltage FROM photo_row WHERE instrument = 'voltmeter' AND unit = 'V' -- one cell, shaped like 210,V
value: 25,V
